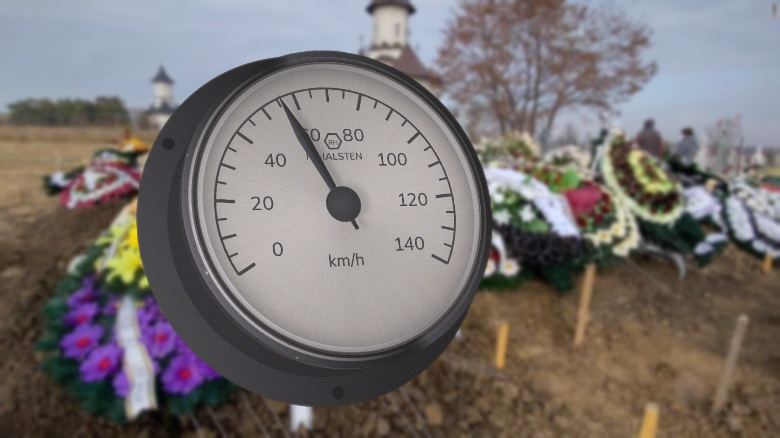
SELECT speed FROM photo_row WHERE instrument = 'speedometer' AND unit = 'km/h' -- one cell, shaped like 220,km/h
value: 55,km/h
